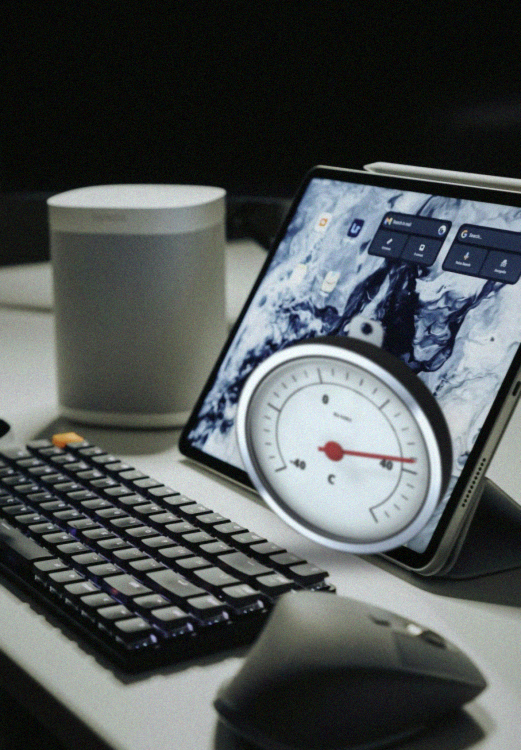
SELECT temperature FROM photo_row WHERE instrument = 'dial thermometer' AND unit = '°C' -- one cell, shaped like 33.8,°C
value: 36,°C
